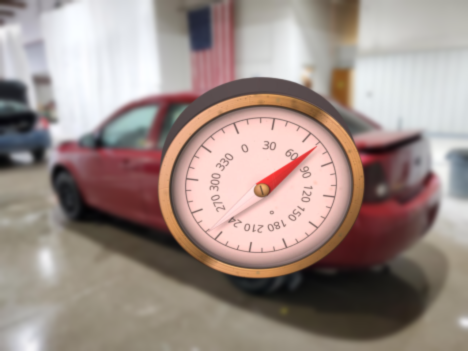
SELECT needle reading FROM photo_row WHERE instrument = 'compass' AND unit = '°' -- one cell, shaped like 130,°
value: 70,°
